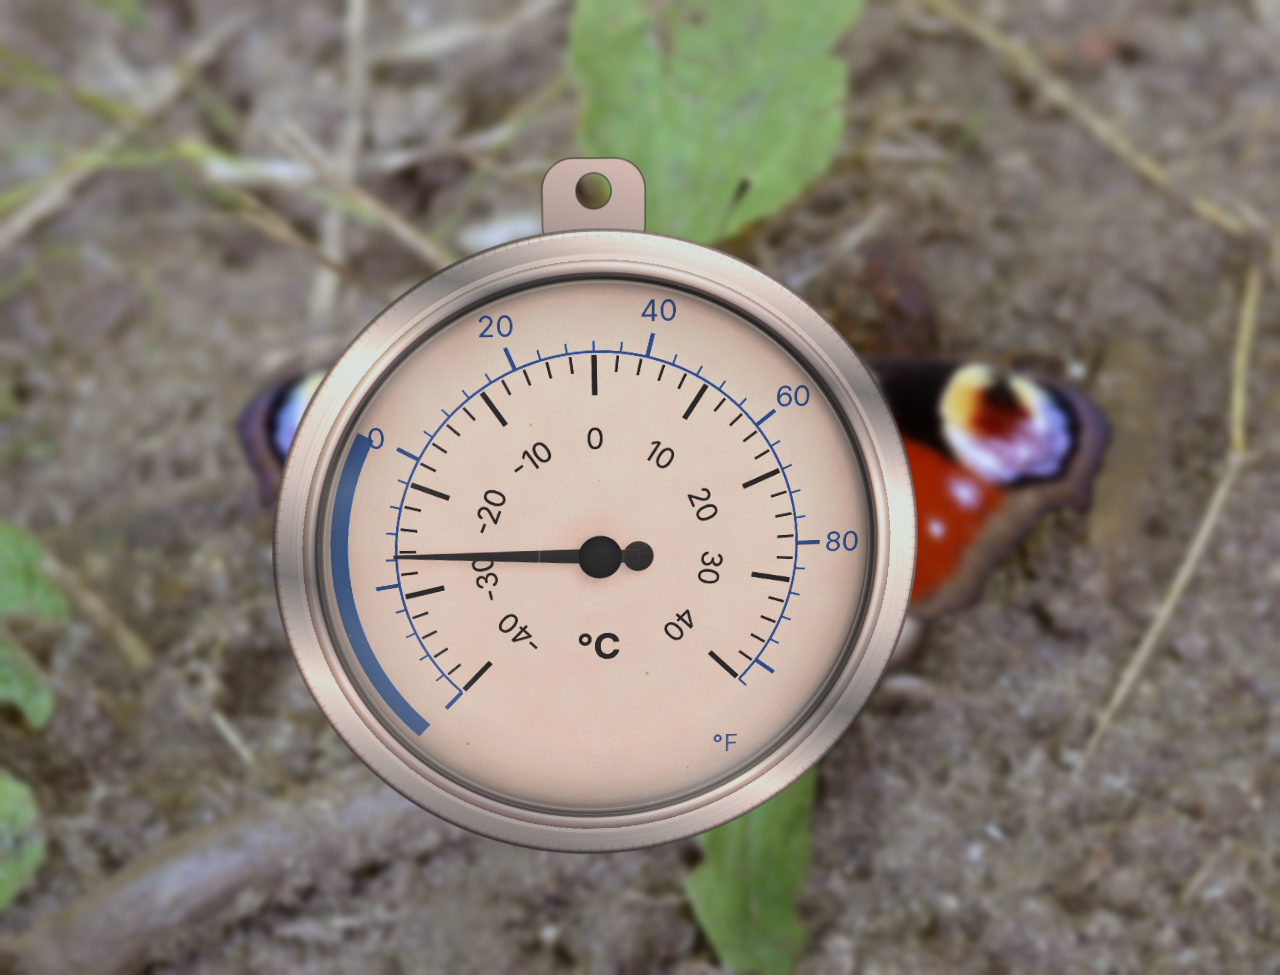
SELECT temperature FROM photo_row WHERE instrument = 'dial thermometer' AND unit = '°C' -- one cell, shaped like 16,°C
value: -26,°C
